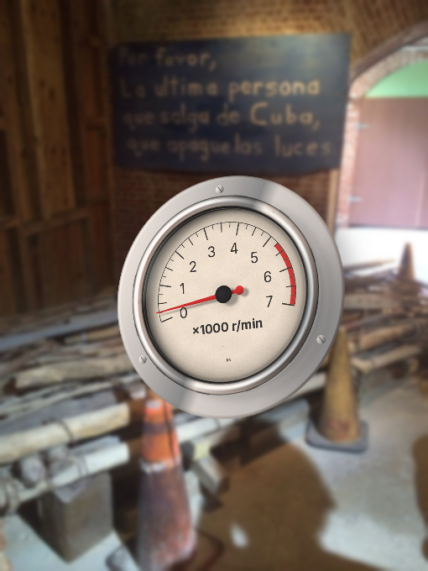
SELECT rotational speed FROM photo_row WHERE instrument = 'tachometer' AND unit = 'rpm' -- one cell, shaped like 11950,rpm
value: 250,rpm
